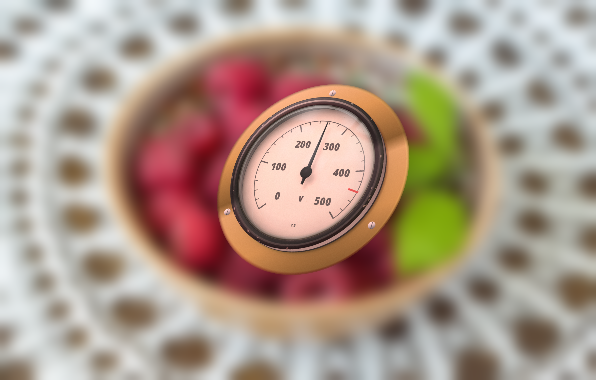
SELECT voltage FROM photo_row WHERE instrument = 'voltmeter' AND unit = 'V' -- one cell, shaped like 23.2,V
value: 260,V
